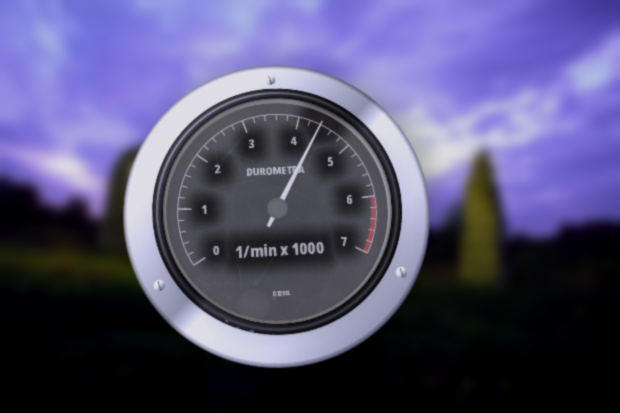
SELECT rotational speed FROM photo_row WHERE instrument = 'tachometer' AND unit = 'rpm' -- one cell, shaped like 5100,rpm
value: 4400,rpm
